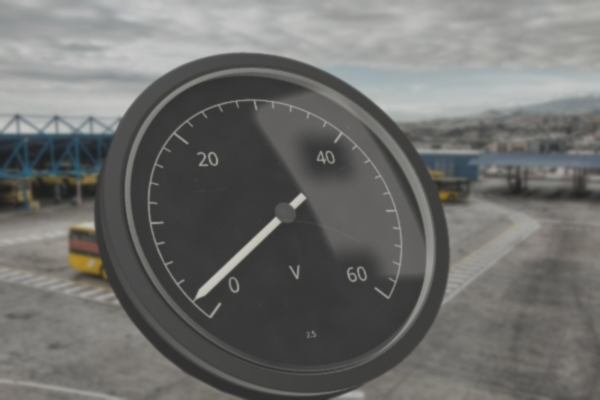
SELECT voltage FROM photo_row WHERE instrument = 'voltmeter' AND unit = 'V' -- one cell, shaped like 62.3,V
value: 2,V
